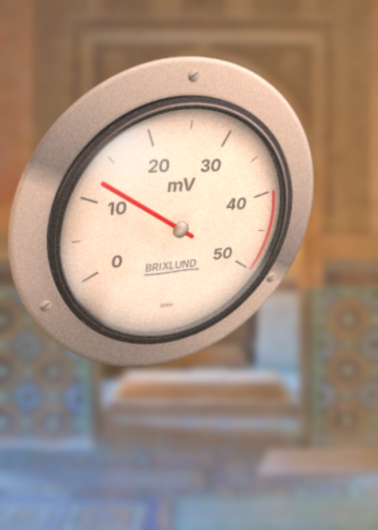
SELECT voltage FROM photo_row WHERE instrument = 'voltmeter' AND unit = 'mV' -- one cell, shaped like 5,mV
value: 12.5,mV
